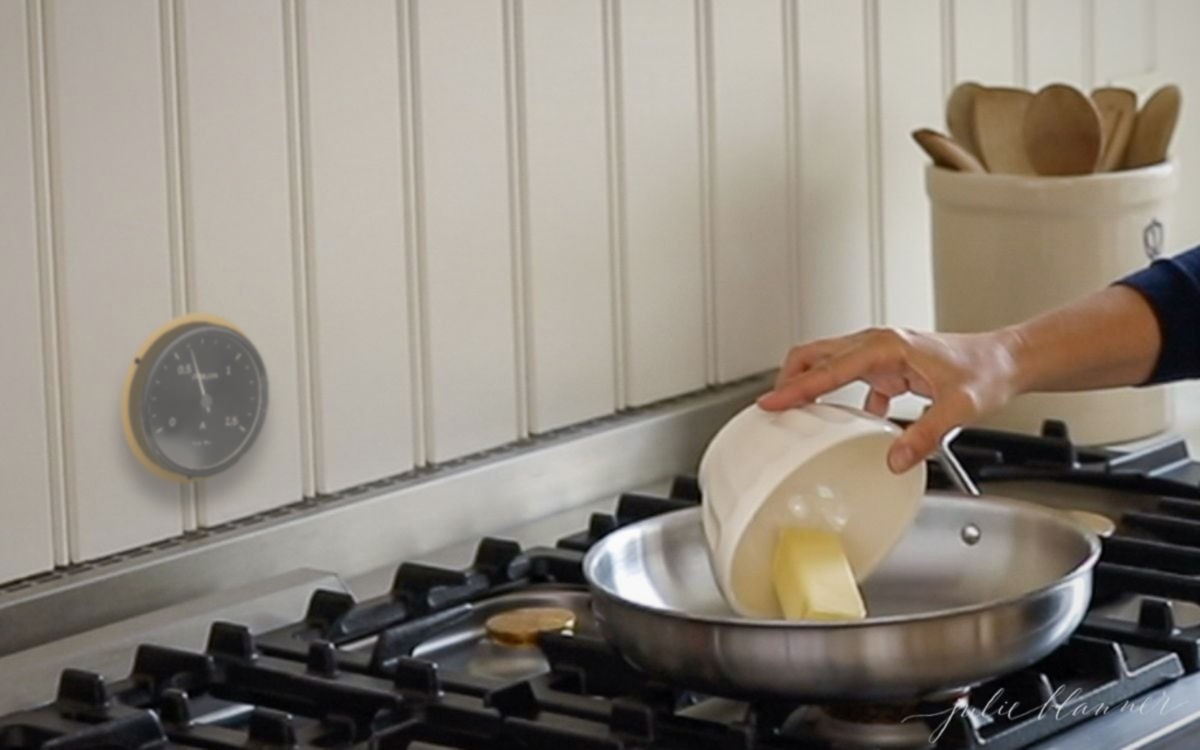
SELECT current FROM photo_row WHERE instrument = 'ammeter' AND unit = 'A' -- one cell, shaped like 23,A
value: 0.6,A
